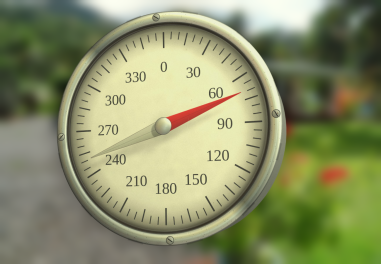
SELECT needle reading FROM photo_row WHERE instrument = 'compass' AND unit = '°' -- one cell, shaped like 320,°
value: 70,°
